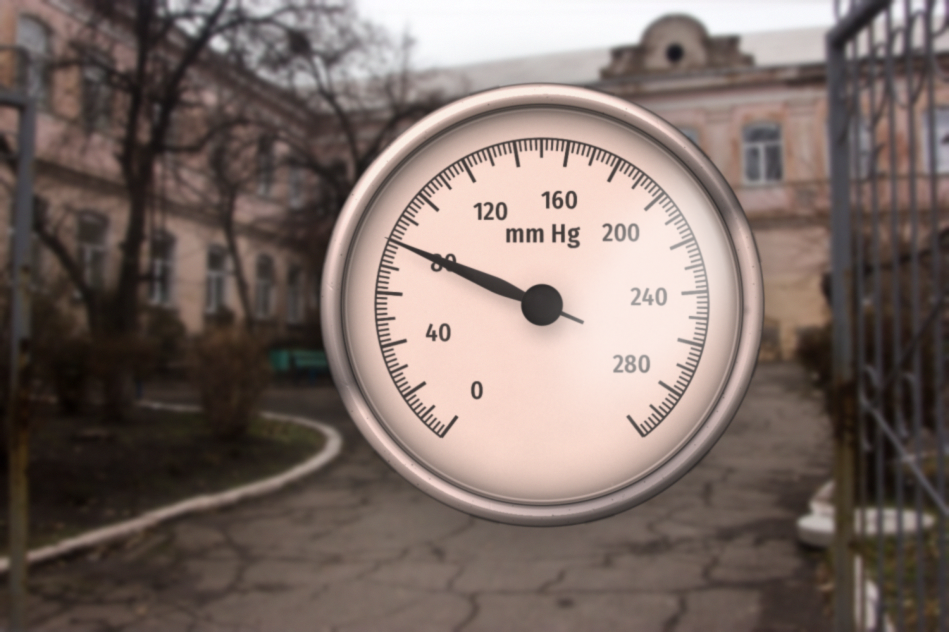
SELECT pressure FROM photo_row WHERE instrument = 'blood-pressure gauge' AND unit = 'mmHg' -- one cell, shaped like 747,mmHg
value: 80,mmHg
